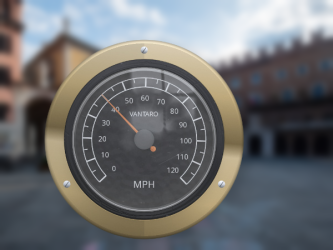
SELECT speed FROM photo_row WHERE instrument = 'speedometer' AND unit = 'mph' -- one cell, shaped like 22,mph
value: 40,mph
